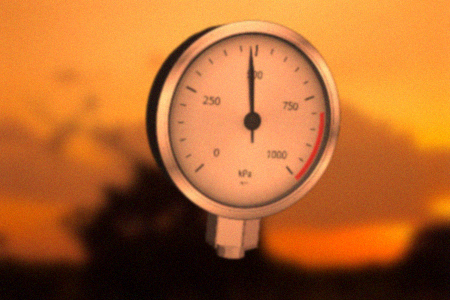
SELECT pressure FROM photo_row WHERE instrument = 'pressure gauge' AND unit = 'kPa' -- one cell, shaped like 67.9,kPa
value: 475,kPa
